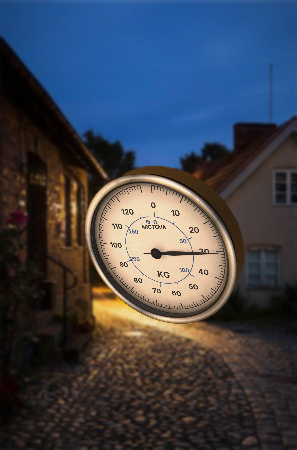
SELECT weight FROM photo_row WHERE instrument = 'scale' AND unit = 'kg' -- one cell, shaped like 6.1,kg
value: 30,kg
